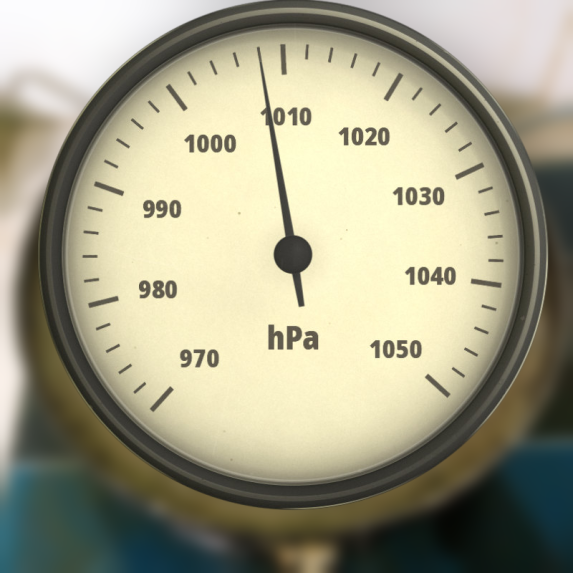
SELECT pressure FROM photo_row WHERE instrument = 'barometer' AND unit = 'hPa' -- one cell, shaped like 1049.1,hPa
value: 1008,hPa
